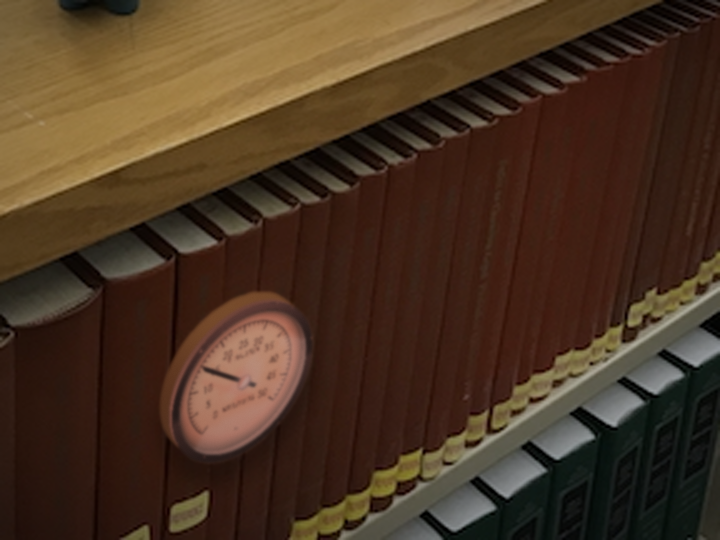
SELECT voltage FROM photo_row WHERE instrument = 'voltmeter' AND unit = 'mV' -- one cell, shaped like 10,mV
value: 15,mV
